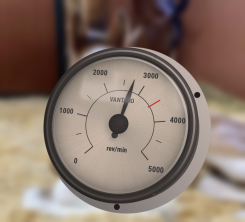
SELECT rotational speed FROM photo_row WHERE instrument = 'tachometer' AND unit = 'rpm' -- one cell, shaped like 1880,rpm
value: 2750,rpm
